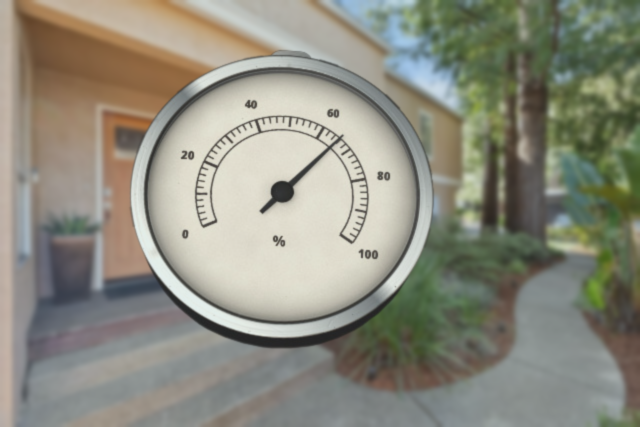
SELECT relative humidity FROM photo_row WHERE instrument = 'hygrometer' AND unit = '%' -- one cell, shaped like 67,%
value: 66,%
